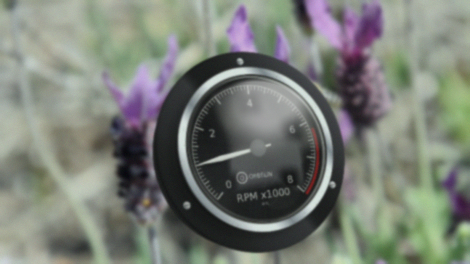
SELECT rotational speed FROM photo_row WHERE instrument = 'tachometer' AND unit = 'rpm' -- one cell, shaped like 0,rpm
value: 1000,rpm
